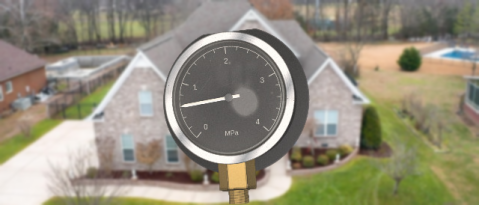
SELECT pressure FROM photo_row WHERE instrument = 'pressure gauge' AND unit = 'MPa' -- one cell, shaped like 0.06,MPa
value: 0.6,MPa
